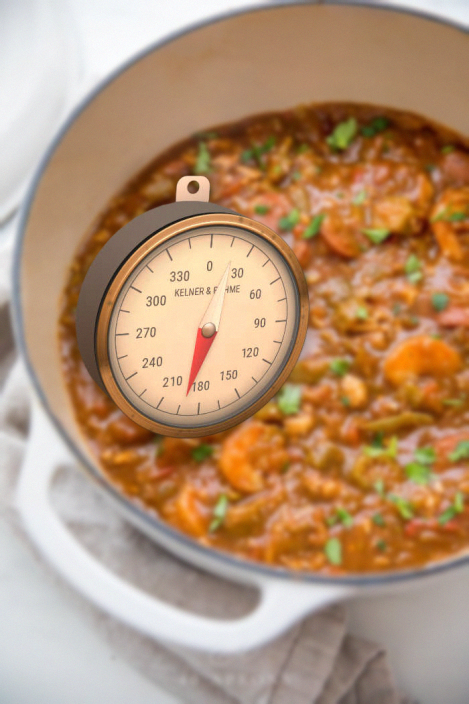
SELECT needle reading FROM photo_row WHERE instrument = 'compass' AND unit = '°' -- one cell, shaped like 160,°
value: 195,°
